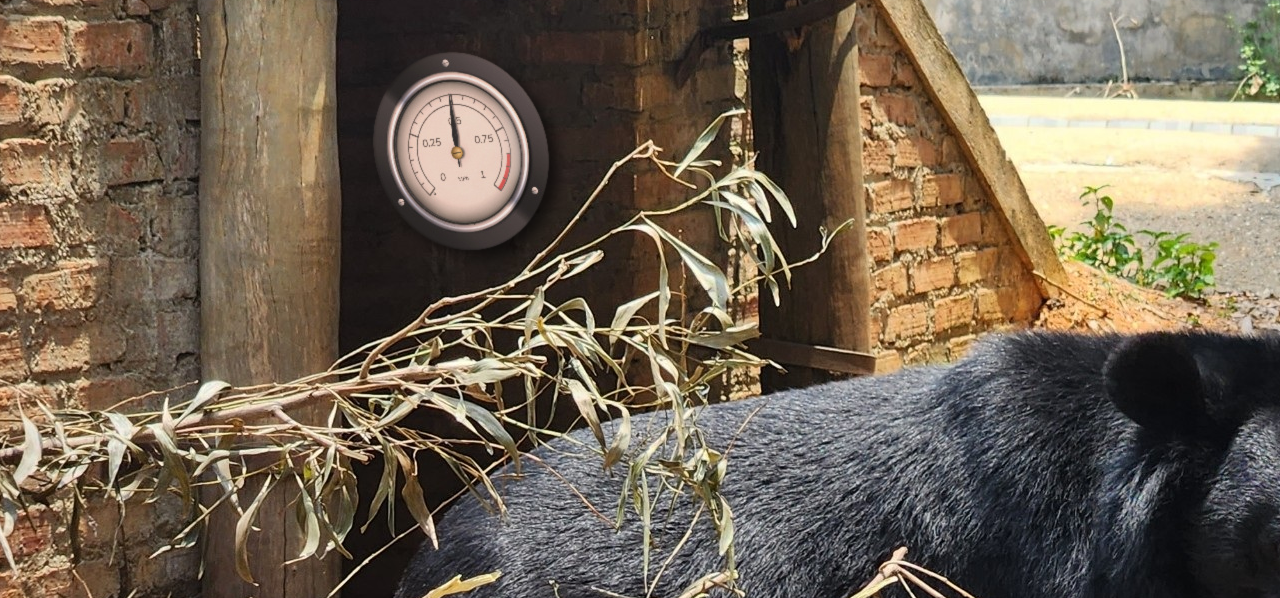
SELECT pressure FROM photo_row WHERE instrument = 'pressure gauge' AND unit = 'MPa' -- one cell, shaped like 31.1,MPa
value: 0.5,MPa
